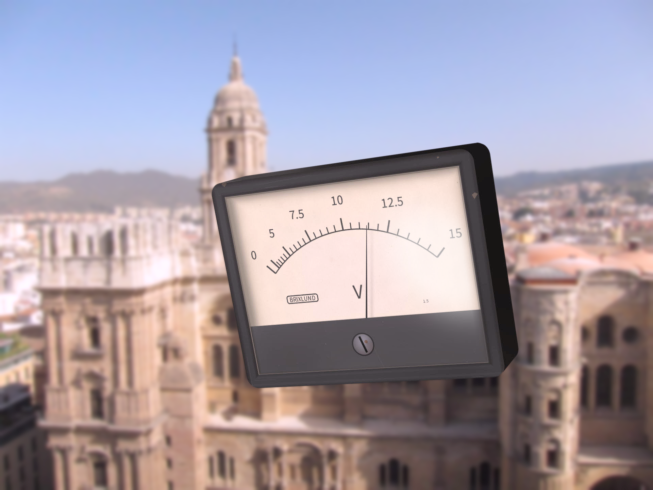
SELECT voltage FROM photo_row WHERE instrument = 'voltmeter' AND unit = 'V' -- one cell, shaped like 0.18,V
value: 11.5,V
